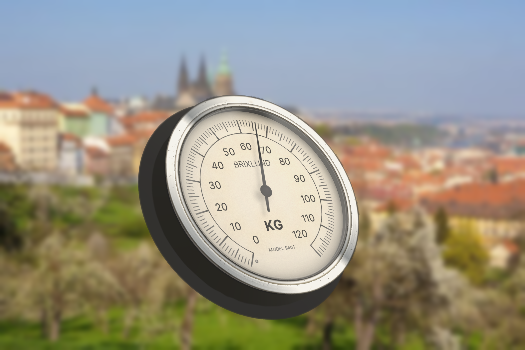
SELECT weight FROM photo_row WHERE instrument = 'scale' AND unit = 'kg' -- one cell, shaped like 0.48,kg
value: 65,kg
